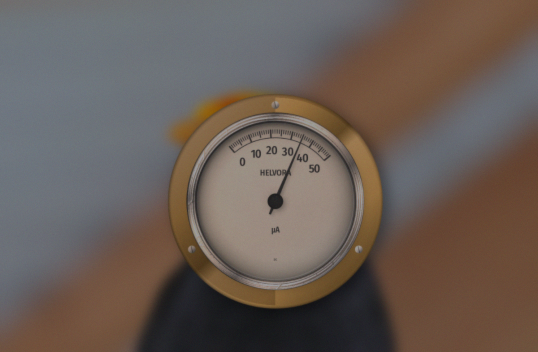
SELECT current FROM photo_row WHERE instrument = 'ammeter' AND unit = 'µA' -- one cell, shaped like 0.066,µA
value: 35,µA
